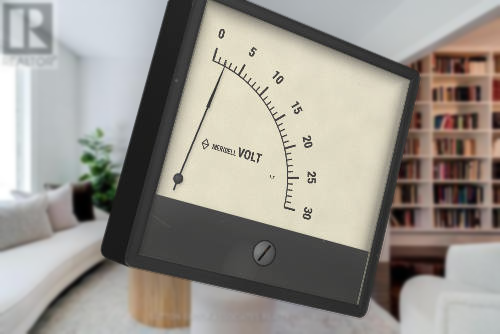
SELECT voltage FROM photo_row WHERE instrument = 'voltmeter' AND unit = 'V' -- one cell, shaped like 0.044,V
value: 2,V
